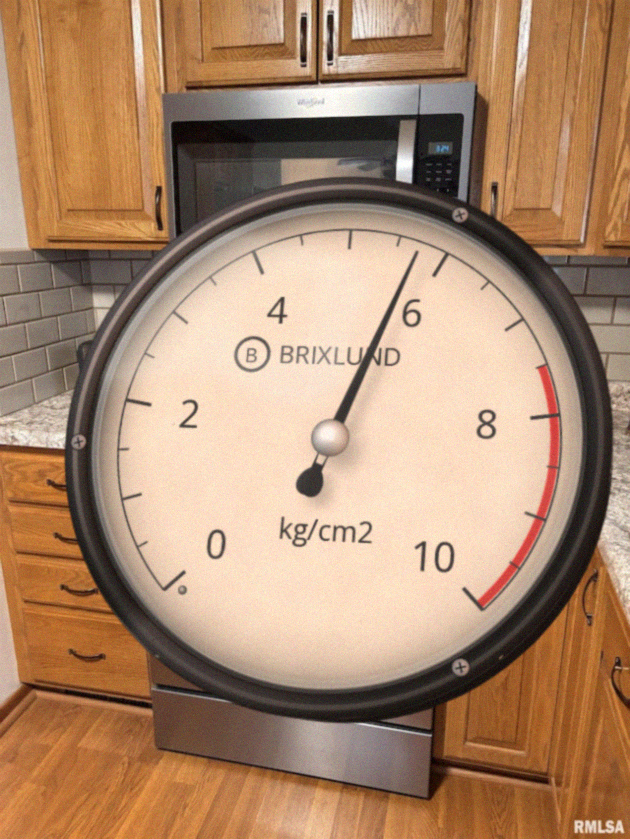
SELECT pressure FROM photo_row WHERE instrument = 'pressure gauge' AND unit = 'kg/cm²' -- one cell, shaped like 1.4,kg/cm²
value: 5.75,kg/cm²
